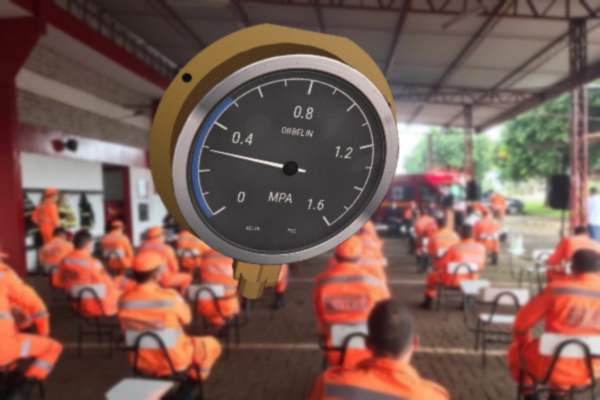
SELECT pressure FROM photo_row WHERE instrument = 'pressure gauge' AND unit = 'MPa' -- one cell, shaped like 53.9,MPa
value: 0.3,MPa
